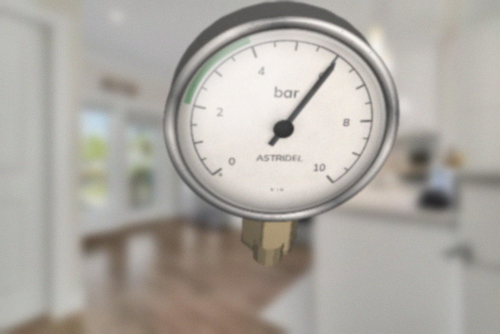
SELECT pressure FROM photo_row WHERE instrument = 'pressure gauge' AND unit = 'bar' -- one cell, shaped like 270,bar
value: 6,bar
